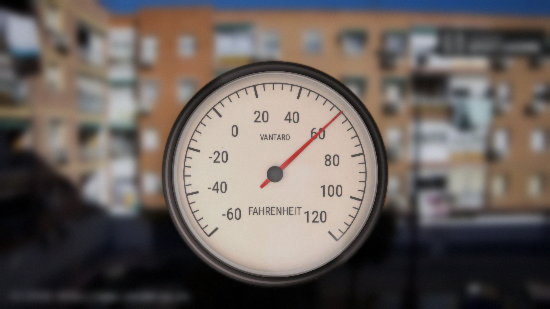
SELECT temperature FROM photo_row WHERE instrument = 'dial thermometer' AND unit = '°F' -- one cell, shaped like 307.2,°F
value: 60,°F
